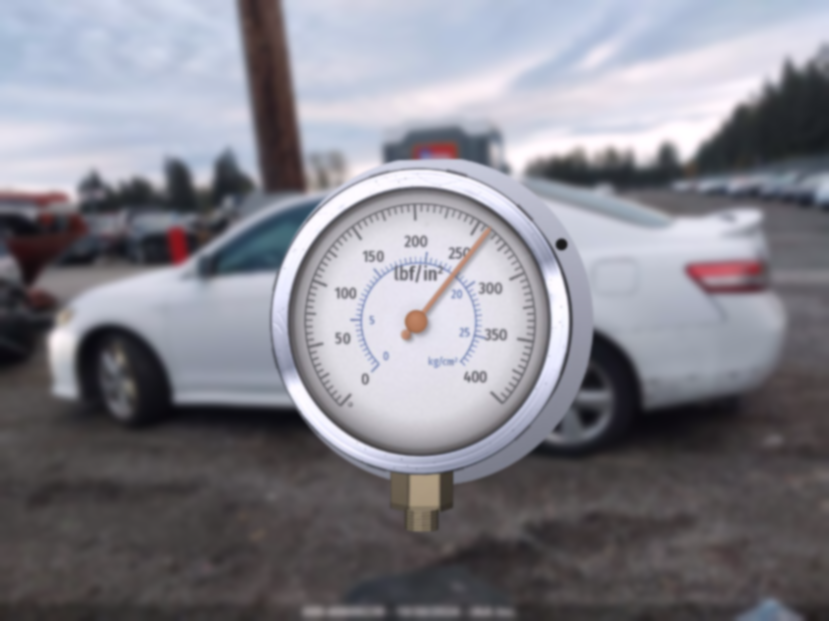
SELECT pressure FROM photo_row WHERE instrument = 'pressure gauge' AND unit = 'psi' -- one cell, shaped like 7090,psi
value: 260,psi
